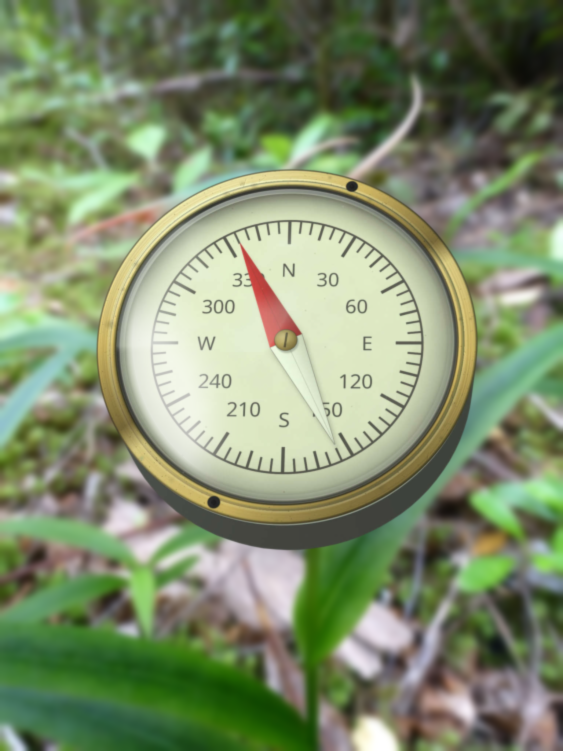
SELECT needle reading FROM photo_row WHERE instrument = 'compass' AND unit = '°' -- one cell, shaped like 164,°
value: 335,°
